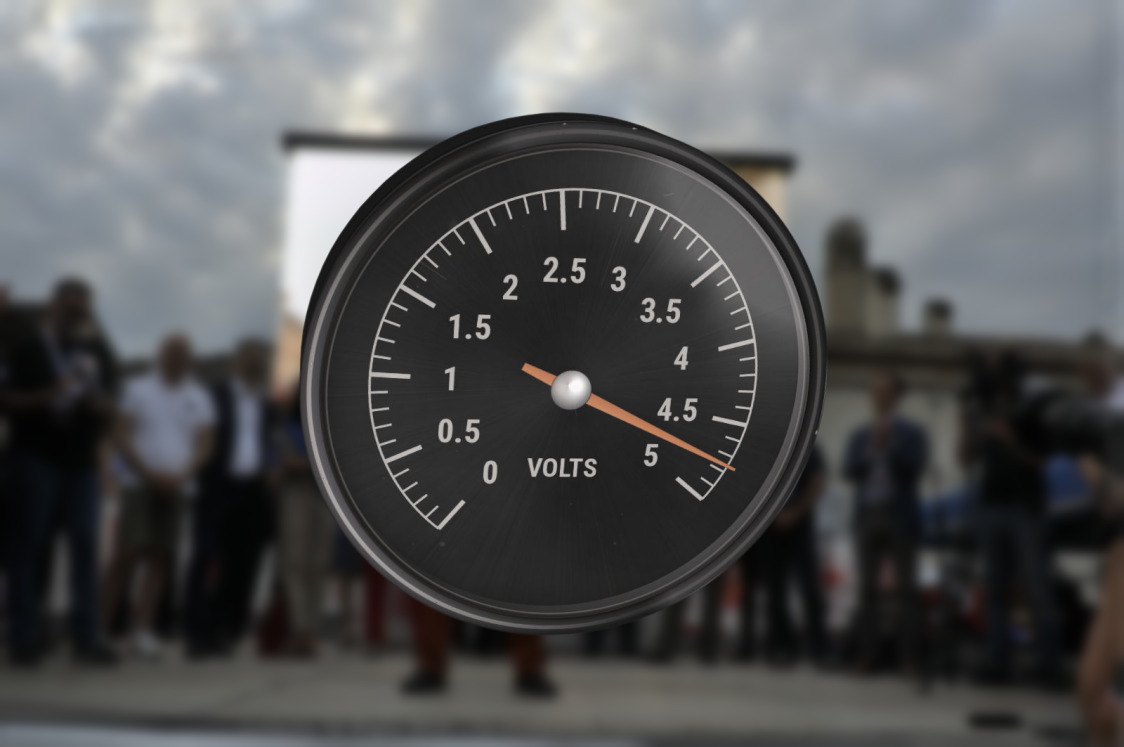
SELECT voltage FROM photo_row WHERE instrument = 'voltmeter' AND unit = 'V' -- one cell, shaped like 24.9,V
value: 4.75,V
